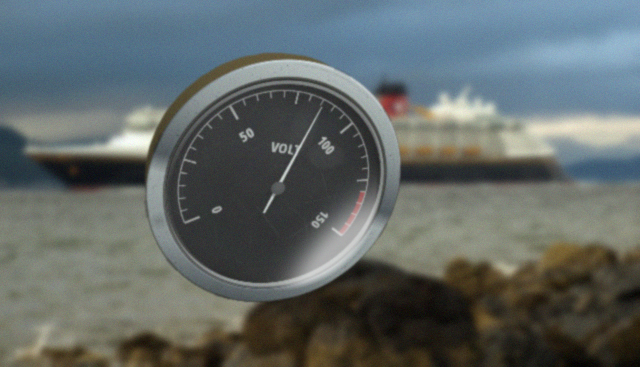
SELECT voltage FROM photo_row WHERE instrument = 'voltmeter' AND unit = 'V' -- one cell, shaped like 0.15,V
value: 85,V
